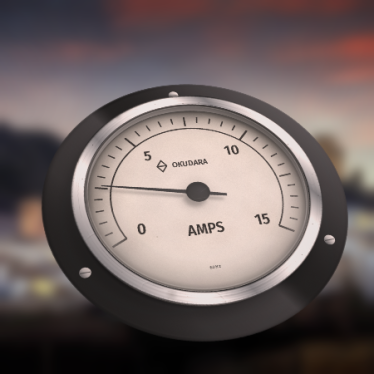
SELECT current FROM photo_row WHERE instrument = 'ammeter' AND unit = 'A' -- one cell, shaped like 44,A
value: 2.5,A
